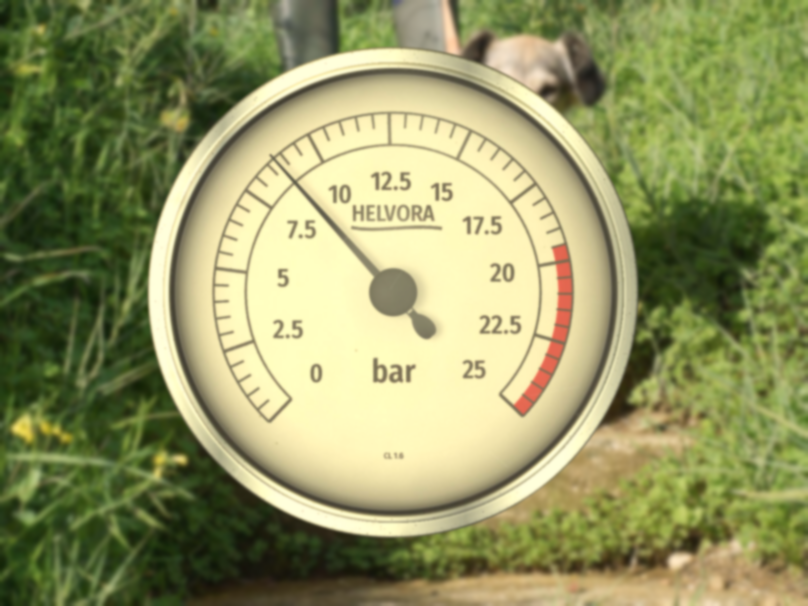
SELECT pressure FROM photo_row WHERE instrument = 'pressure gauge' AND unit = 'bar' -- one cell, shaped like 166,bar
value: 8.75,bar
